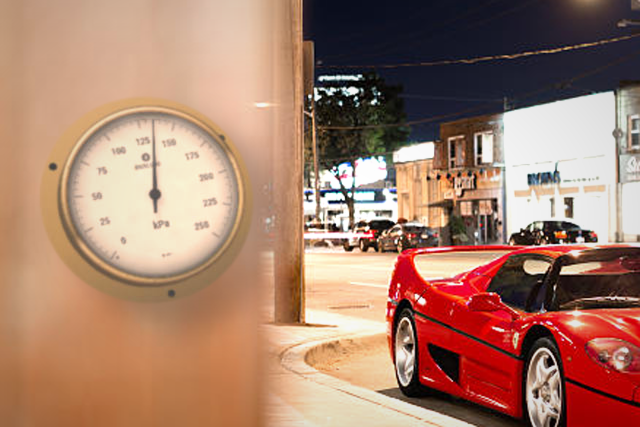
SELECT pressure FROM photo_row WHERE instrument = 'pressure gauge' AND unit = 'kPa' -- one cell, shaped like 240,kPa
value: 135,kPa
